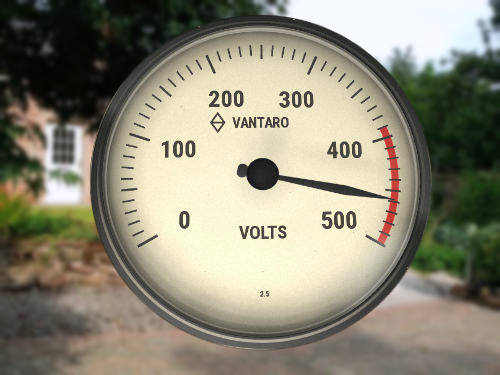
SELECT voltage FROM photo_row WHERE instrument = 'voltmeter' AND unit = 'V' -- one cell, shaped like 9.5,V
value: 460,V
